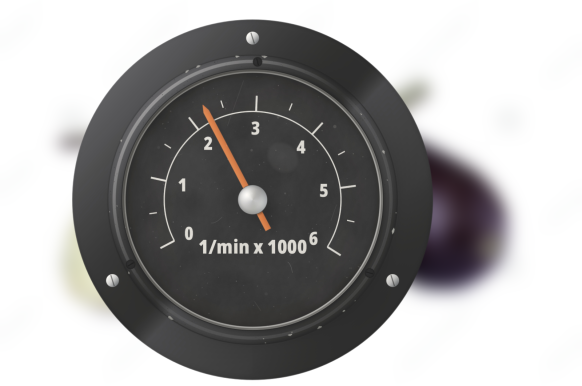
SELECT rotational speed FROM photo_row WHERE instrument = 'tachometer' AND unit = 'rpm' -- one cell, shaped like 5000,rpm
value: 2250,rpm
